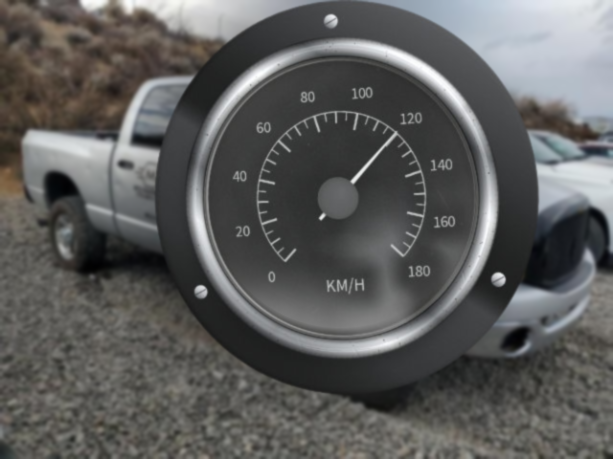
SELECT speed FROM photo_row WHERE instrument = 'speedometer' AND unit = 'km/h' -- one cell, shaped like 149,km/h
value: 120,km/h
